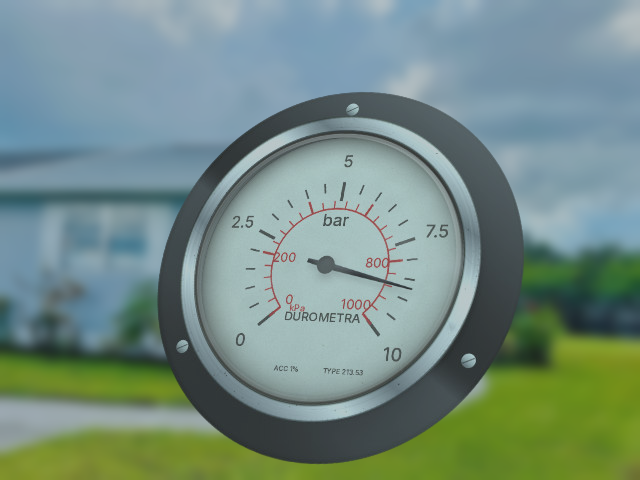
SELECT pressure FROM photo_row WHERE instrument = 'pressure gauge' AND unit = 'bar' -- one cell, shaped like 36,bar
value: 8.75,bar
